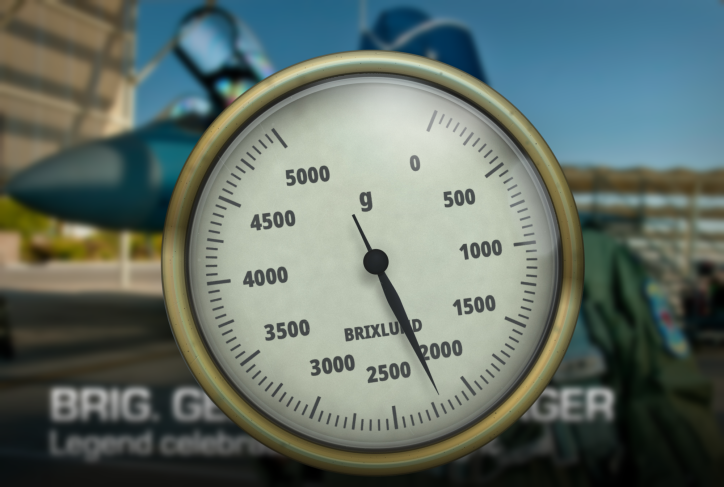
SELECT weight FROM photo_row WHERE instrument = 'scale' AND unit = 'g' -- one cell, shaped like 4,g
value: 2200,g
